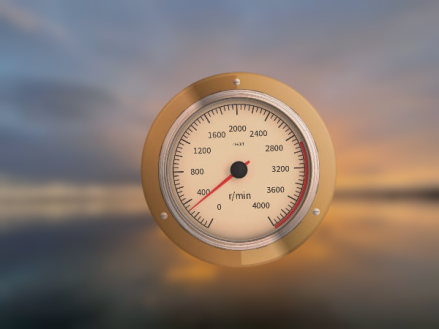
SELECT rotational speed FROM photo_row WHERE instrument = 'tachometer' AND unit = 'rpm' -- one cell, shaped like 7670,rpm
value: 300,rpm
